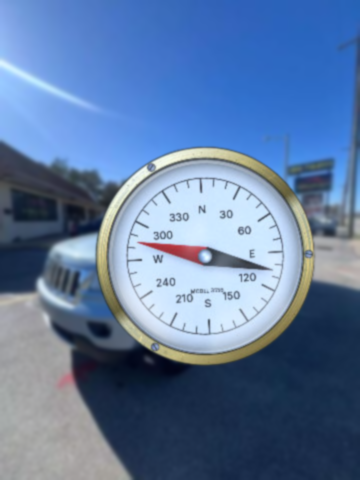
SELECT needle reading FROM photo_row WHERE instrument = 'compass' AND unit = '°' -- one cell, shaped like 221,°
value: 285,°
